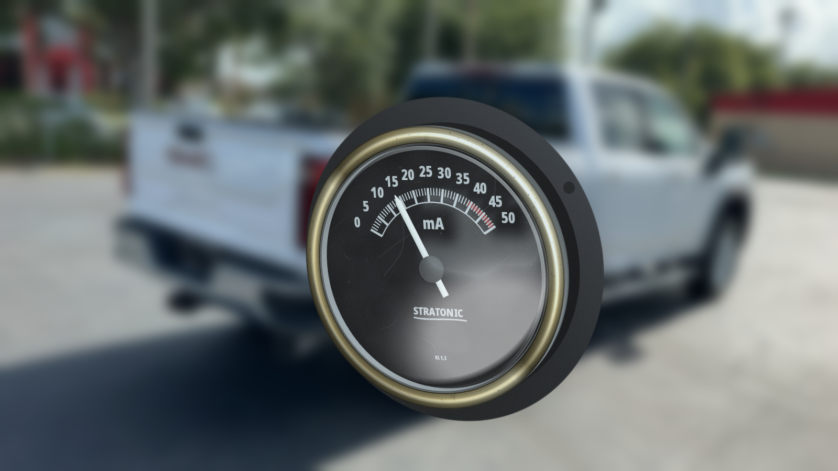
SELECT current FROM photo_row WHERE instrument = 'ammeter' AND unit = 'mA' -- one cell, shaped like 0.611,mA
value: 15,mA
